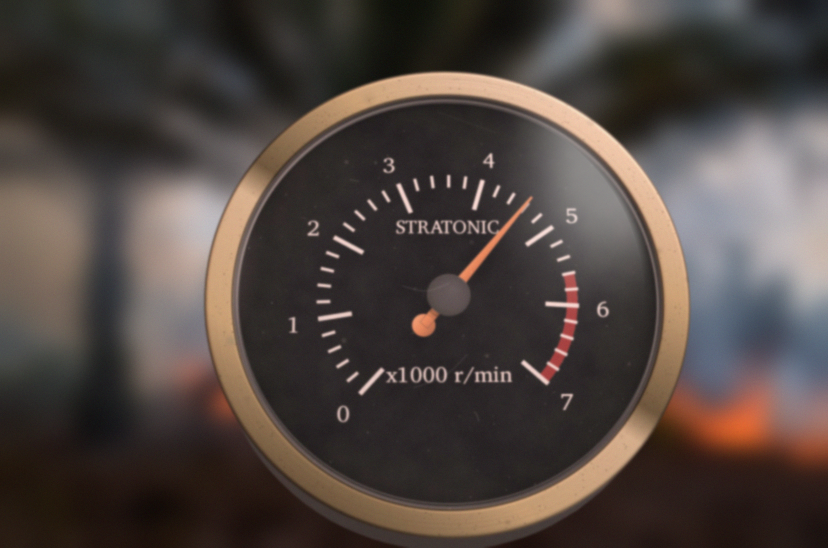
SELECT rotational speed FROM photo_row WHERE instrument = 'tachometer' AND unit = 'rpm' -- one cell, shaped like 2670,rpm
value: 4600,rpm
